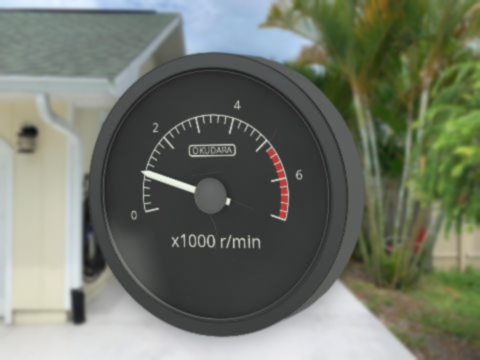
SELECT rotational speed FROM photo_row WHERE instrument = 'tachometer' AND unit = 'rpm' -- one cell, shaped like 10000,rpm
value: 1000,rpm
